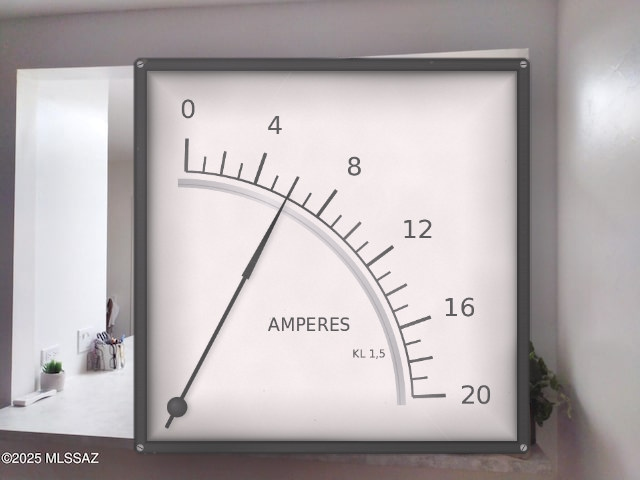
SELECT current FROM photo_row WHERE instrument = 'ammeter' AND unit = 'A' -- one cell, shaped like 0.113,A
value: 6,A
